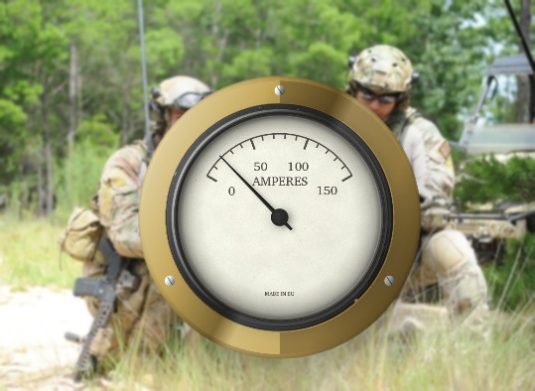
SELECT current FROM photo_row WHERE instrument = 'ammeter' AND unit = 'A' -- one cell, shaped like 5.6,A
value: 20,A
